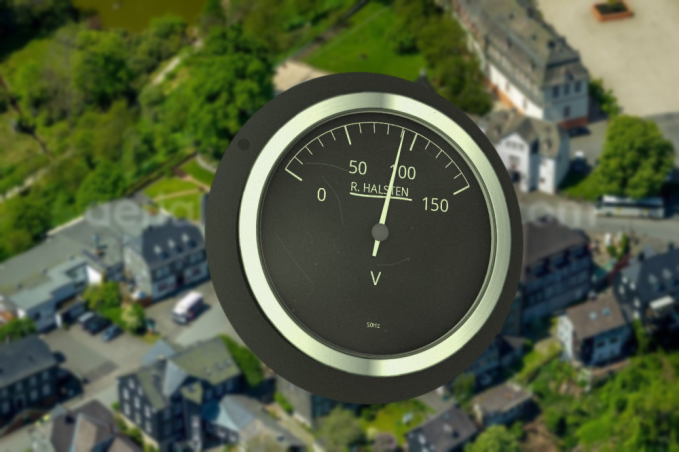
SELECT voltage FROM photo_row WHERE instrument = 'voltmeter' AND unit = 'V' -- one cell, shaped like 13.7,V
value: 90,V
